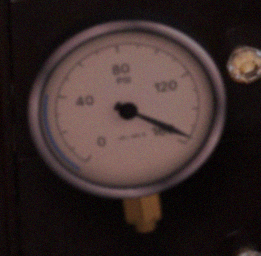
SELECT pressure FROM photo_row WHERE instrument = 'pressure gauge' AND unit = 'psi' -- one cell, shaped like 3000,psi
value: 155,psi
